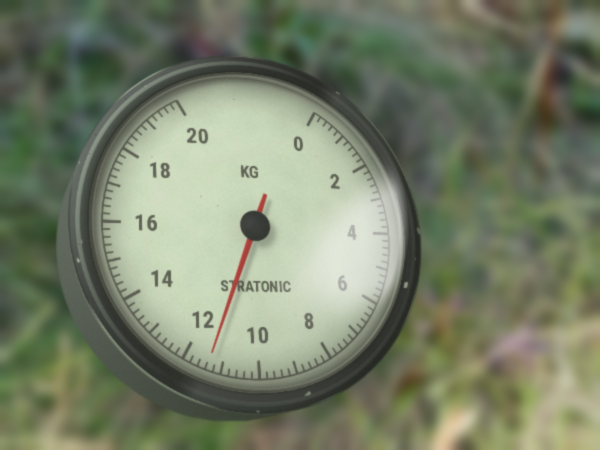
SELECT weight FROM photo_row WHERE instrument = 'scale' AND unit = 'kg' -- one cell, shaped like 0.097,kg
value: 11.4,kg
